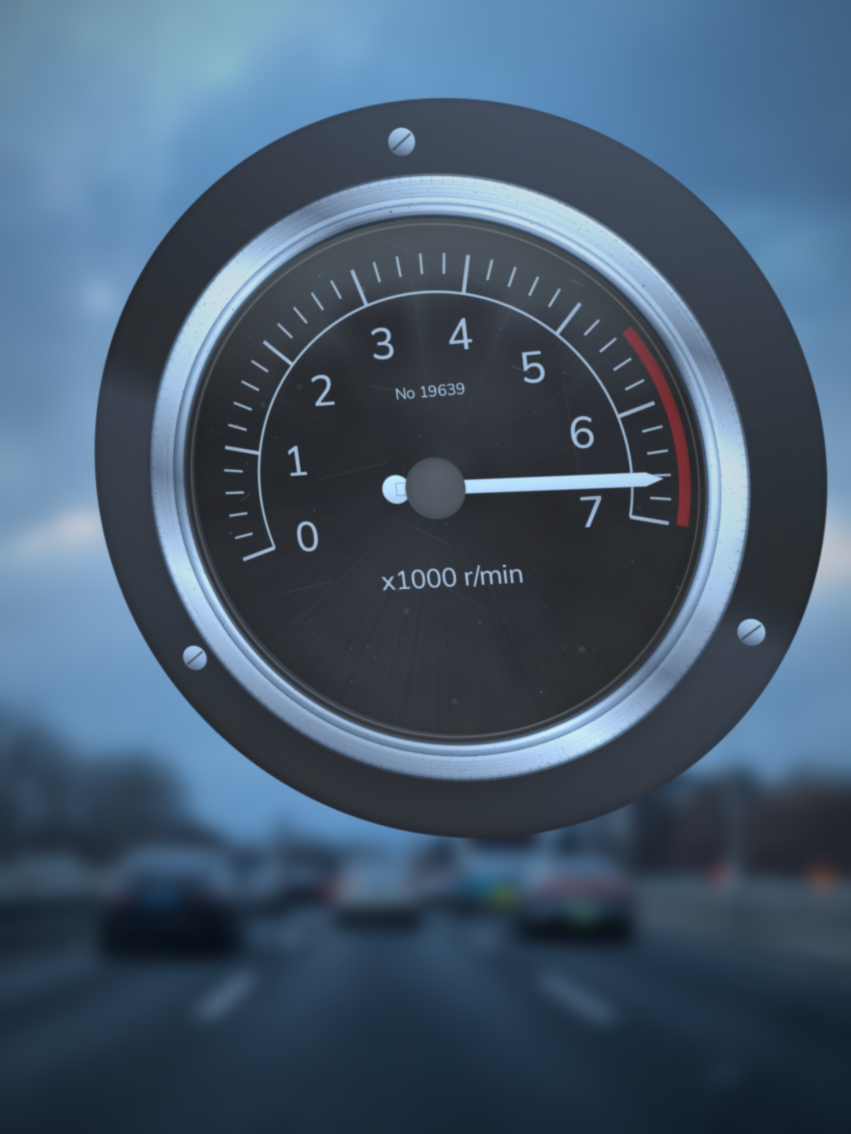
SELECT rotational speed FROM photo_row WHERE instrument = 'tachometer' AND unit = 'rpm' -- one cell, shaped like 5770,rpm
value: 6600,rpm
